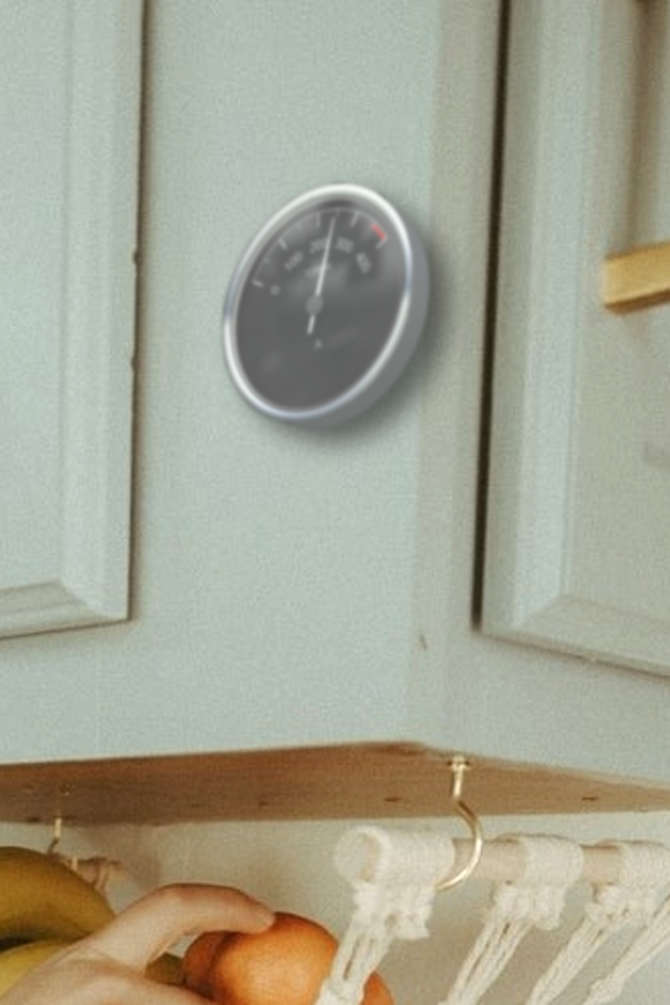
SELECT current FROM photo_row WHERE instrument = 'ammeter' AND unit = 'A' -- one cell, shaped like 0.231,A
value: 250,A
